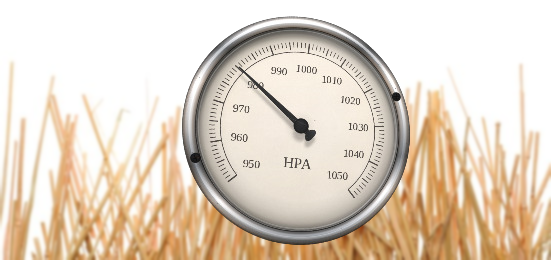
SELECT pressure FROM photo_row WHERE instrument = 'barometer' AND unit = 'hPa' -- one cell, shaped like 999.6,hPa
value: 980,hPa
